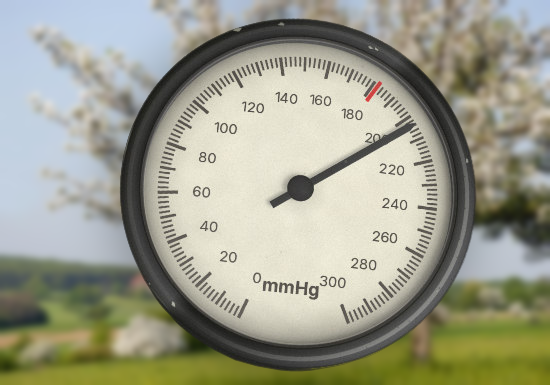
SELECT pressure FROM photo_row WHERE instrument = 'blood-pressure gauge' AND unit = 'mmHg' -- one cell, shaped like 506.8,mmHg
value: 204,mmHg
